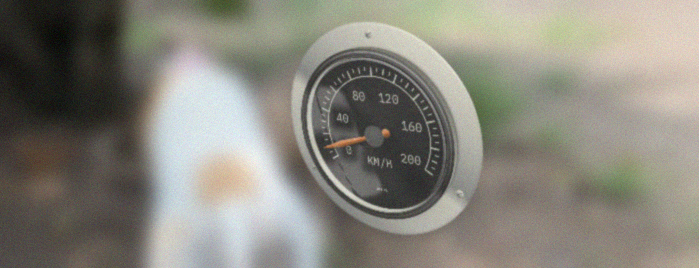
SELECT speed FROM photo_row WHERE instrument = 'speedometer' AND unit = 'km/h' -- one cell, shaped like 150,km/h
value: 10,km/h
